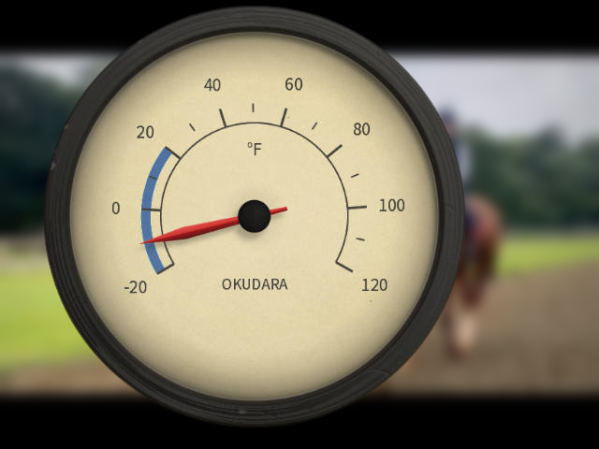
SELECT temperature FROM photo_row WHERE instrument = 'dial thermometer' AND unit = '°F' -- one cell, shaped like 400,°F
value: -10,°F
